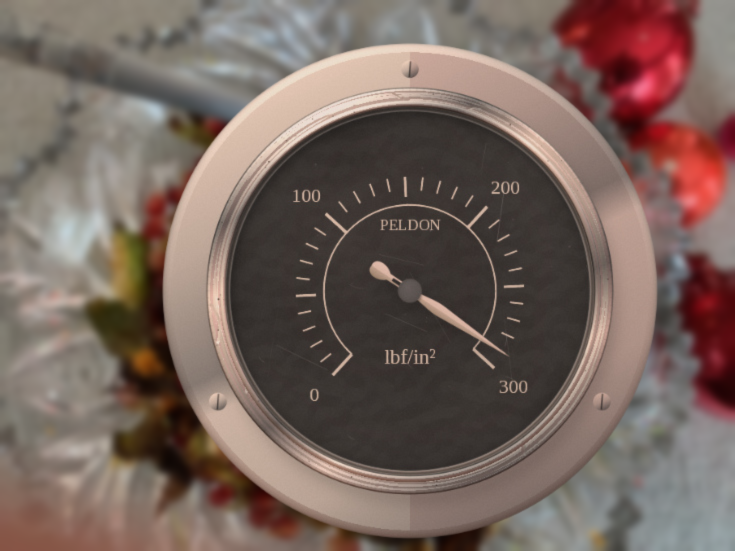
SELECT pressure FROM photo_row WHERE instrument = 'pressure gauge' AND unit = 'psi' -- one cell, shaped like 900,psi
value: 290,psi
